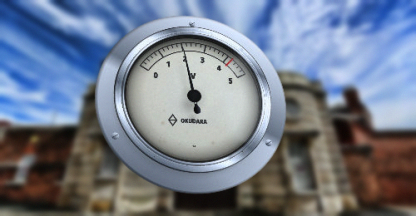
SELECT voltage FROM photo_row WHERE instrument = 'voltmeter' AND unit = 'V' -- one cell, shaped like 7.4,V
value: 2,V
